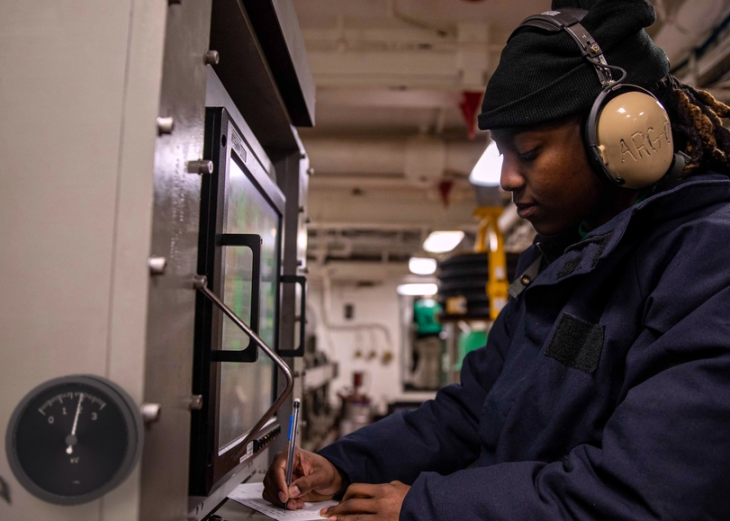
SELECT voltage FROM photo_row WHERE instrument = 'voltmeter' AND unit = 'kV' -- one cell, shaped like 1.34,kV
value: 2,kV
